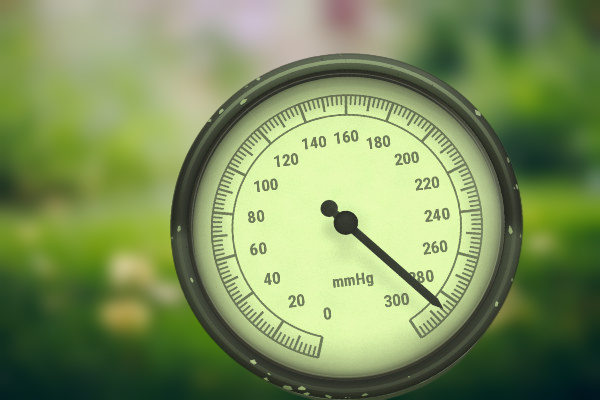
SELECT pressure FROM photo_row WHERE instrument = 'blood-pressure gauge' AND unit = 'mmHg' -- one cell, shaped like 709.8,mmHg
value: 286,mmHg
